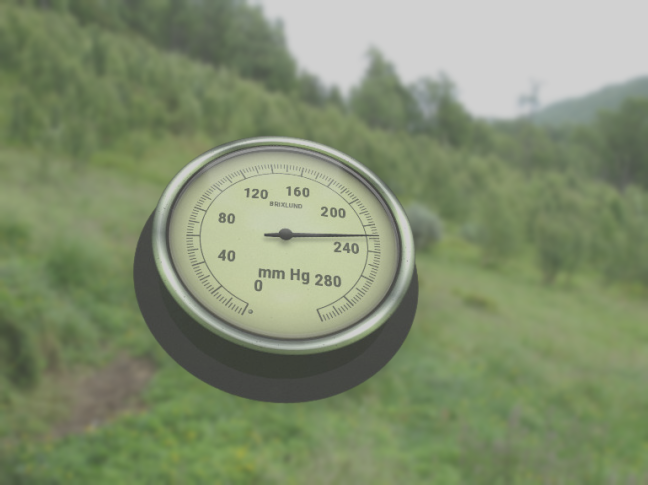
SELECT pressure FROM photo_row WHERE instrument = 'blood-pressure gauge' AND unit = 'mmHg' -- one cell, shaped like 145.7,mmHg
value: 230,mmHg
